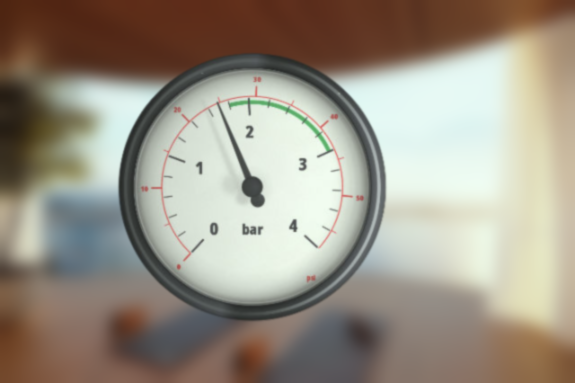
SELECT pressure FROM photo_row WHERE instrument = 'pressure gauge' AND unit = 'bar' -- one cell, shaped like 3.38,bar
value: 1.7,bar
